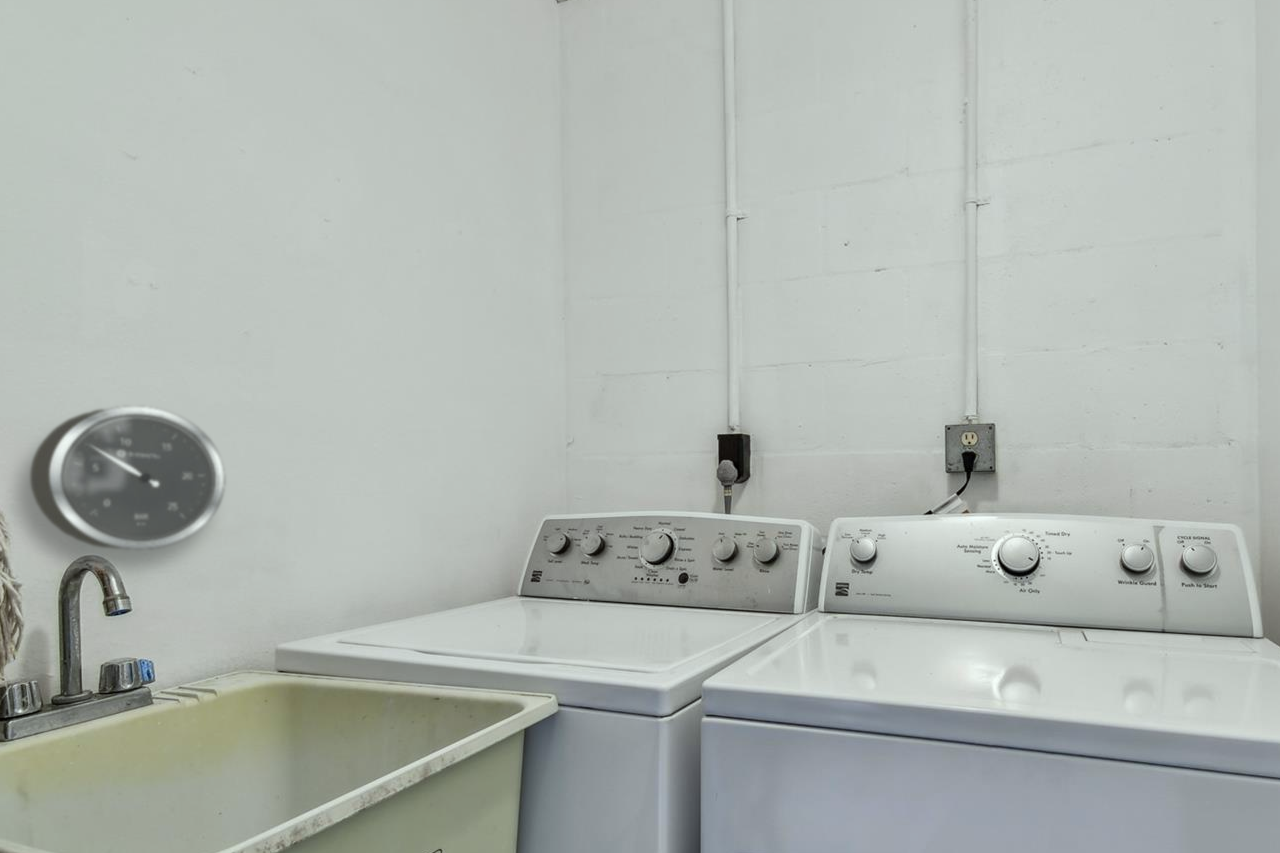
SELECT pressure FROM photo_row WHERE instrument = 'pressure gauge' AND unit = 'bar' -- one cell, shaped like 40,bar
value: 7,bar
